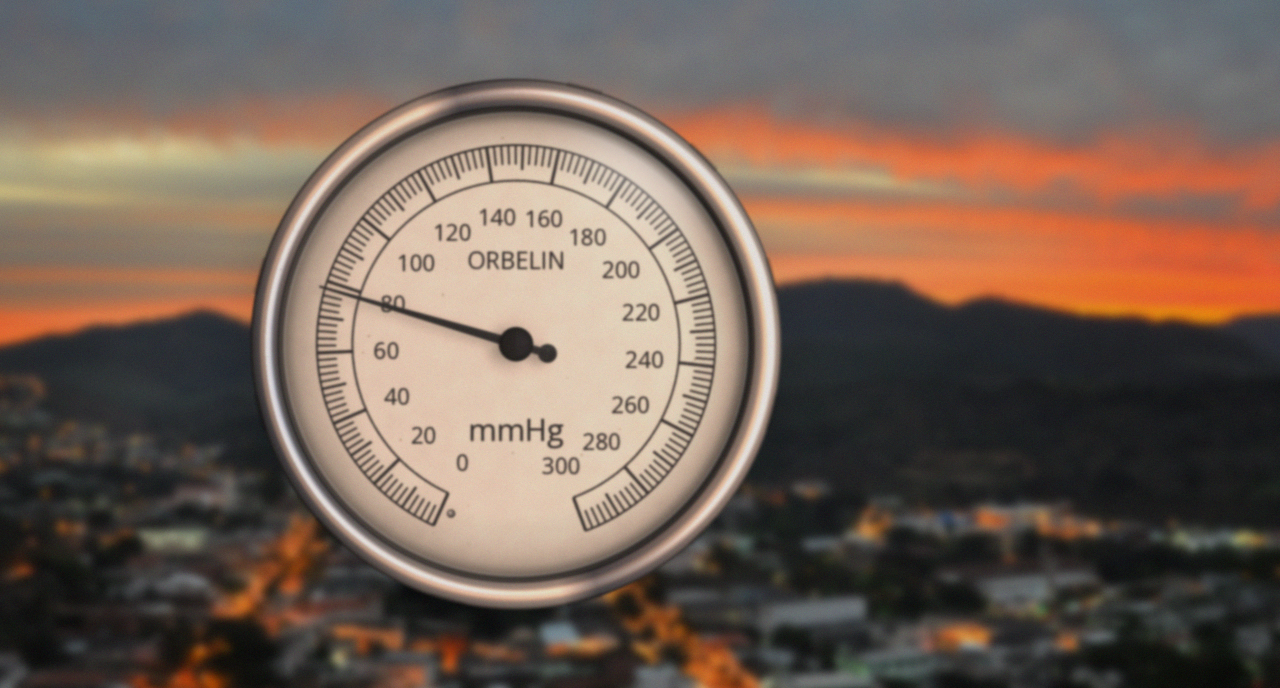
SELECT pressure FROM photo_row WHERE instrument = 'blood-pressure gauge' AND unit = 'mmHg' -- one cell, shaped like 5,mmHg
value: 78,mmHg
